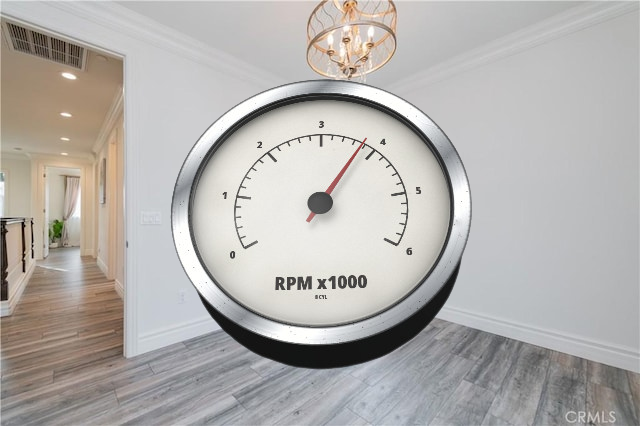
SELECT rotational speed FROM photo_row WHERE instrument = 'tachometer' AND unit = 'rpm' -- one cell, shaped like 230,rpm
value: 3800,rpm
